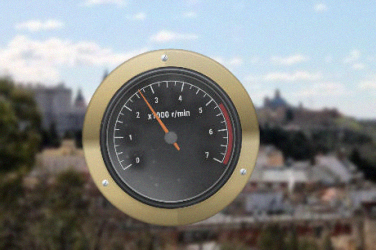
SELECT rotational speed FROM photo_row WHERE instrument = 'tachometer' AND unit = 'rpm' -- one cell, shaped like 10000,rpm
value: 2625,rpm
